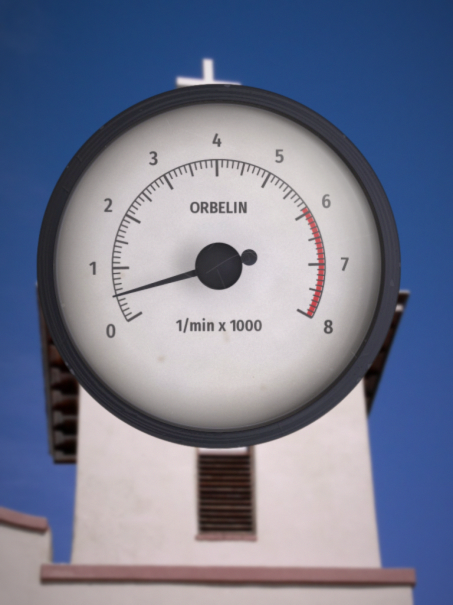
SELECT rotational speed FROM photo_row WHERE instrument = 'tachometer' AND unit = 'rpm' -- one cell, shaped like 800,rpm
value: 500,rpm
